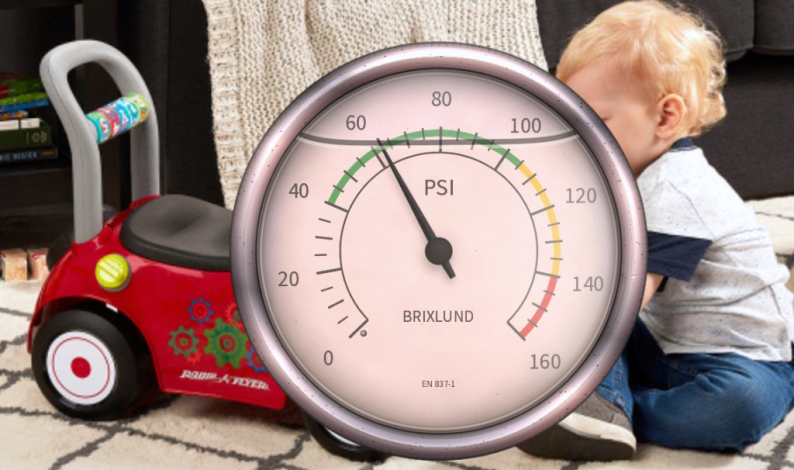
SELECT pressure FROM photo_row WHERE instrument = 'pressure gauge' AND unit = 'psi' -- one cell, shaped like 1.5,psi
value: 62.5,psi
